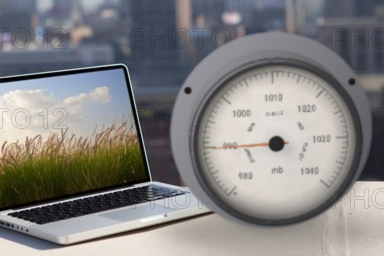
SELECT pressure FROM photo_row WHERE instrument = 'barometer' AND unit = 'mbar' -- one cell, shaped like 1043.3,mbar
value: 990,mbar
